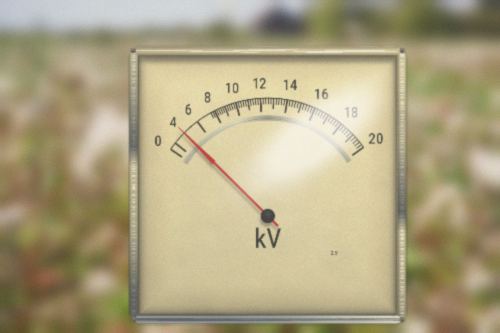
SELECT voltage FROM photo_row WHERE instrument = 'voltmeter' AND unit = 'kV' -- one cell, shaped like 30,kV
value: 4,kV
